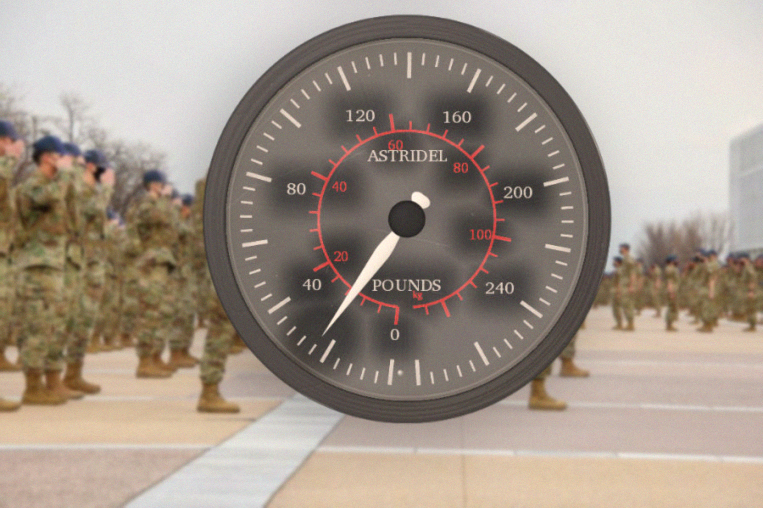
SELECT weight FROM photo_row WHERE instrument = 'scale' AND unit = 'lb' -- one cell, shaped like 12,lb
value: 24,lb
